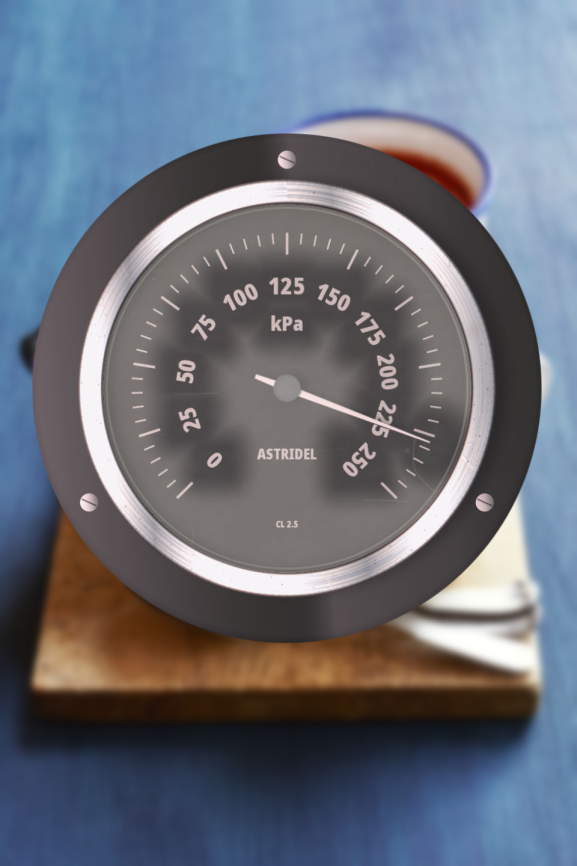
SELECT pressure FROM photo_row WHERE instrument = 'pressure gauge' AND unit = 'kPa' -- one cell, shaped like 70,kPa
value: 227.5,kPa
